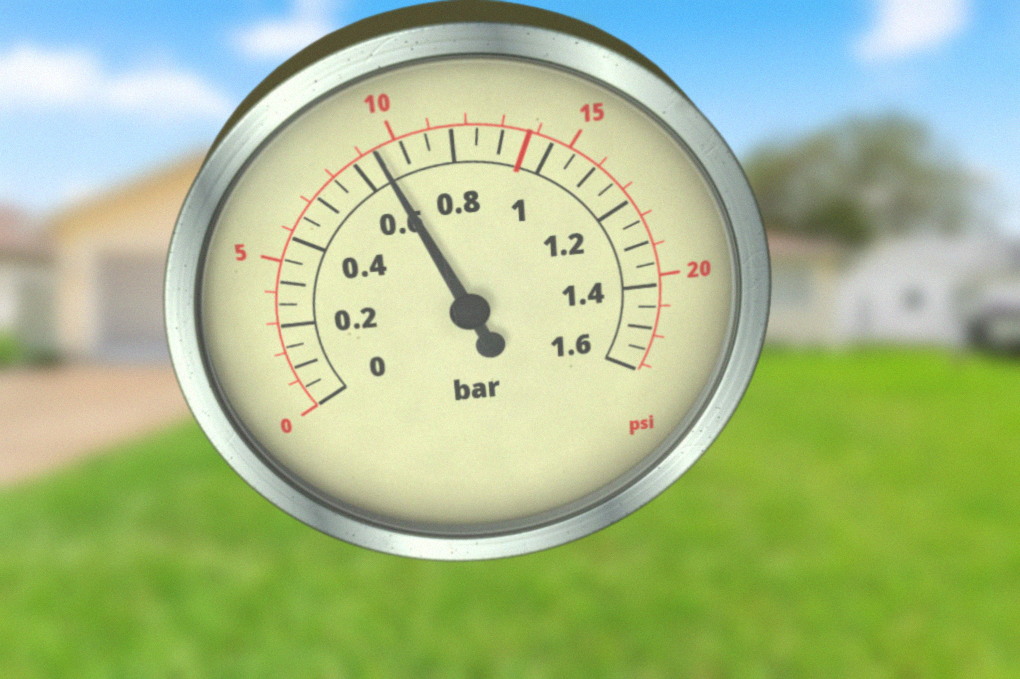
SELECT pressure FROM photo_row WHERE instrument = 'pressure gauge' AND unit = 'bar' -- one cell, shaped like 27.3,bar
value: 0.65,bar
